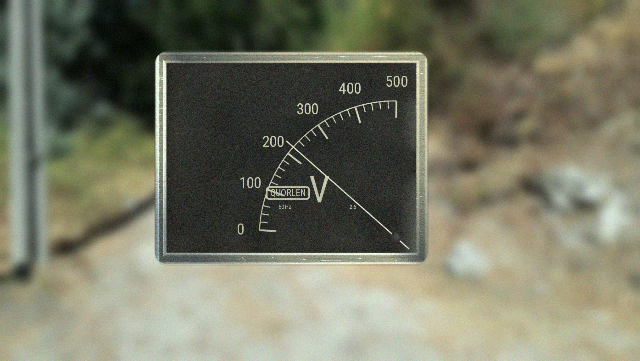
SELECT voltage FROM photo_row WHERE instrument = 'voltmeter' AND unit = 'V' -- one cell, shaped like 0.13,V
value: 220,V
